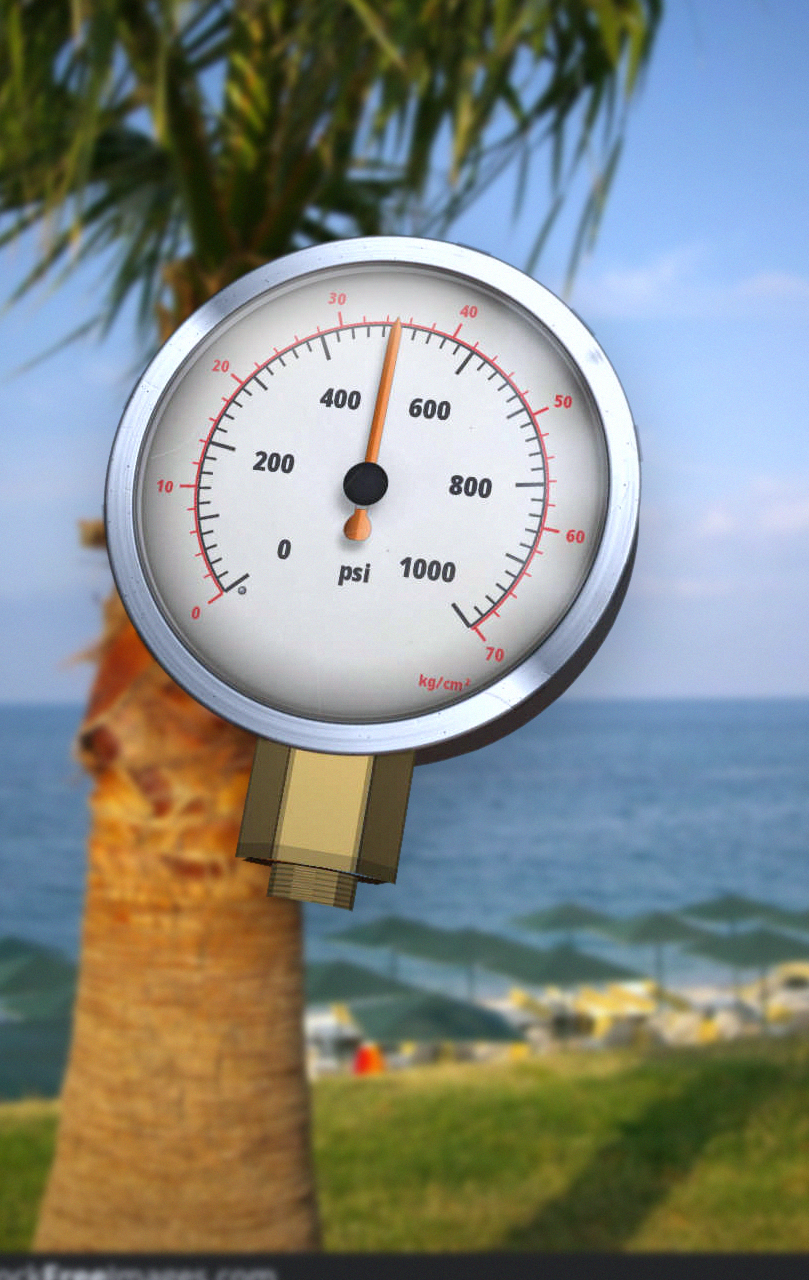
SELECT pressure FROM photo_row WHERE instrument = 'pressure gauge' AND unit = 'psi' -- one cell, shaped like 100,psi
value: 500,psi
